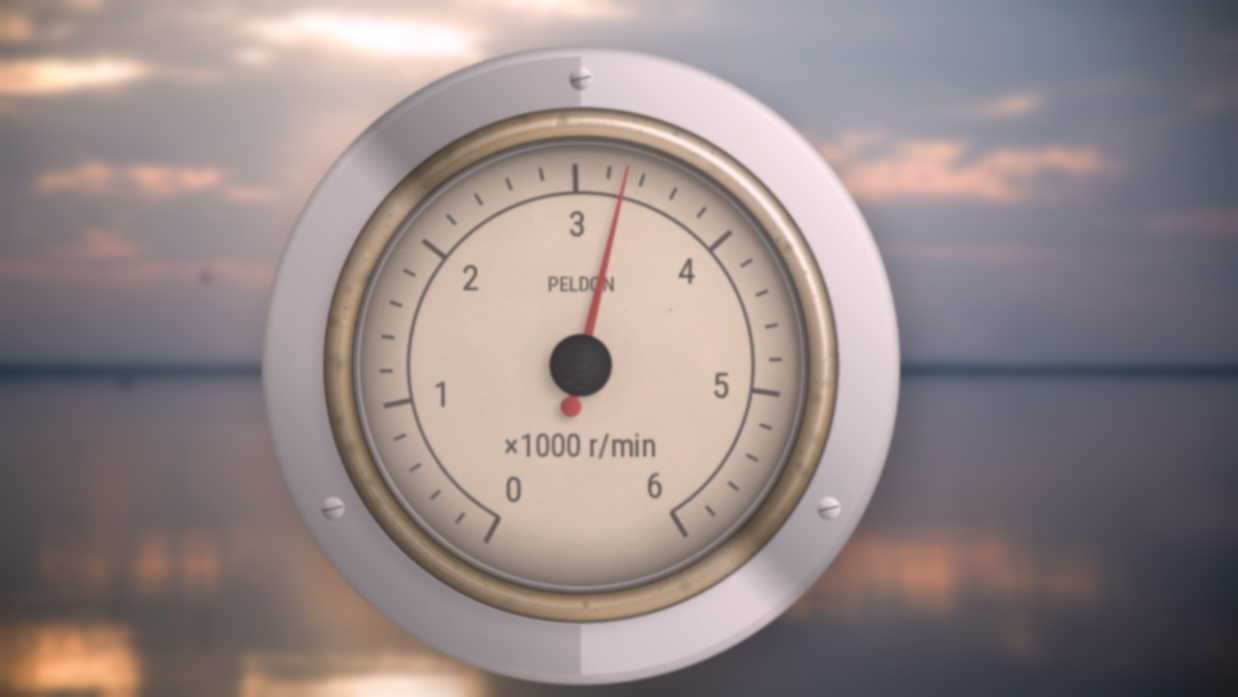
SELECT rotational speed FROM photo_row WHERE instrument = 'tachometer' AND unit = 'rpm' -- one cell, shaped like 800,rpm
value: 3300,rpm
